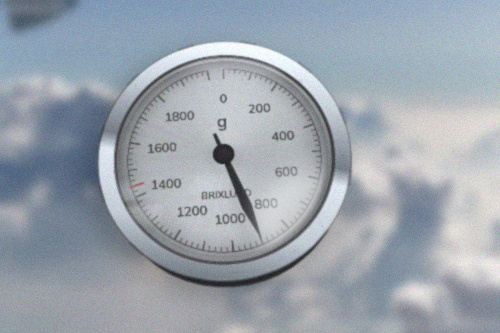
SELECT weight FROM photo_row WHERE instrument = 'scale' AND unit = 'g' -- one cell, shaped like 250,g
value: 900,g
